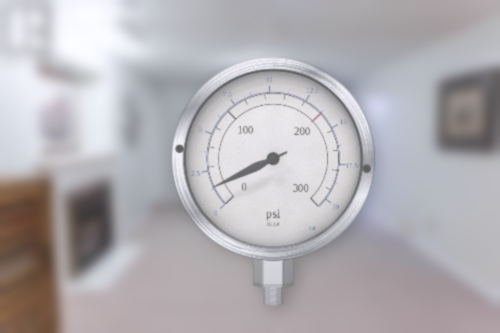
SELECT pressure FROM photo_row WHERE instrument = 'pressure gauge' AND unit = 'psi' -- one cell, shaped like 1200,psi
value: 20,psi
